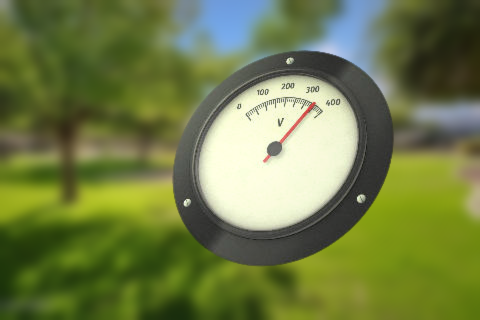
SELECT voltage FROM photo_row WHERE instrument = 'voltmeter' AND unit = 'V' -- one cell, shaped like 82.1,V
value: 350,V
